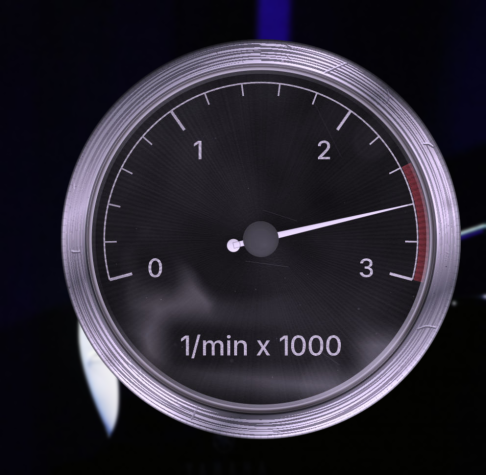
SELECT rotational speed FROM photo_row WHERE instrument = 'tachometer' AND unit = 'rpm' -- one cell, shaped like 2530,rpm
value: 2600,rpm
